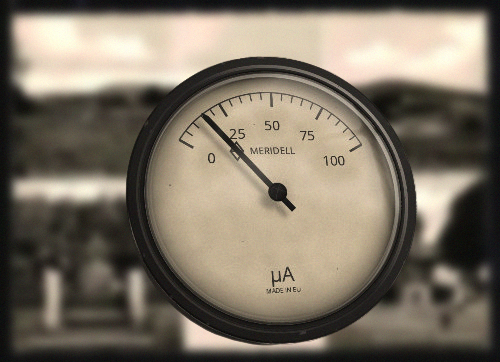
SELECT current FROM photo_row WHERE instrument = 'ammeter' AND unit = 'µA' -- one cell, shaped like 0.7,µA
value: 15,µA
